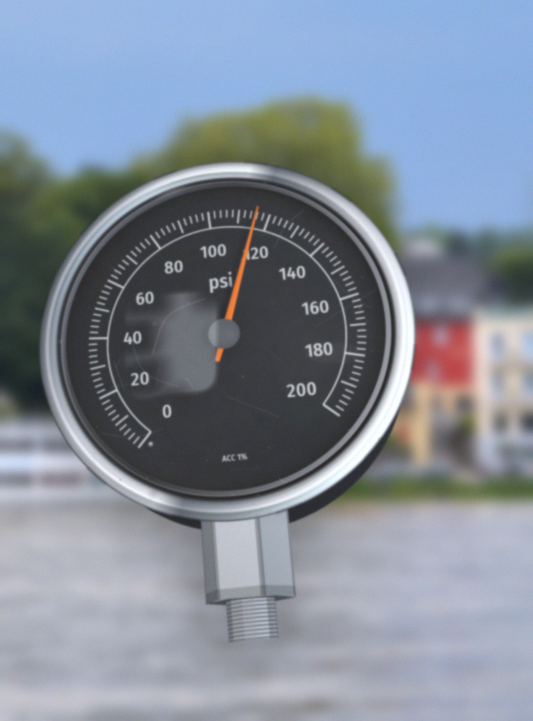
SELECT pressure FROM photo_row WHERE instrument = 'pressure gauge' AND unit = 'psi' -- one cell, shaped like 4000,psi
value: 116,psi
